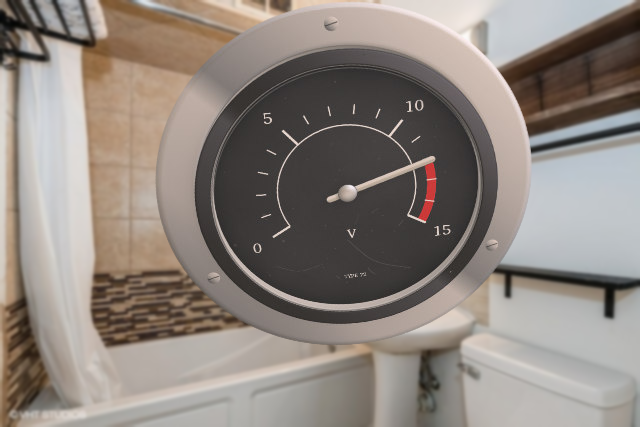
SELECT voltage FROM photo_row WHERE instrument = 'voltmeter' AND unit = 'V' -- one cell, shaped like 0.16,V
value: 12,V
